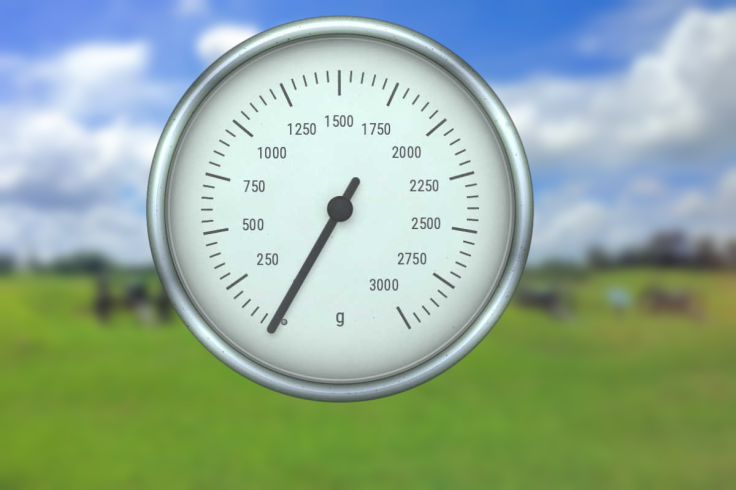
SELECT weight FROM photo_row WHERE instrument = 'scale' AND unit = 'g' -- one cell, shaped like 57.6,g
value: 0,g
